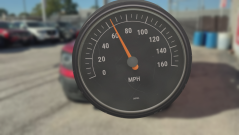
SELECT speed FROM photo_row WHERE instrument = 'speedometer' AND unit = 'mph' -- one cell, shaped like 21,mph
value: 65,mph
